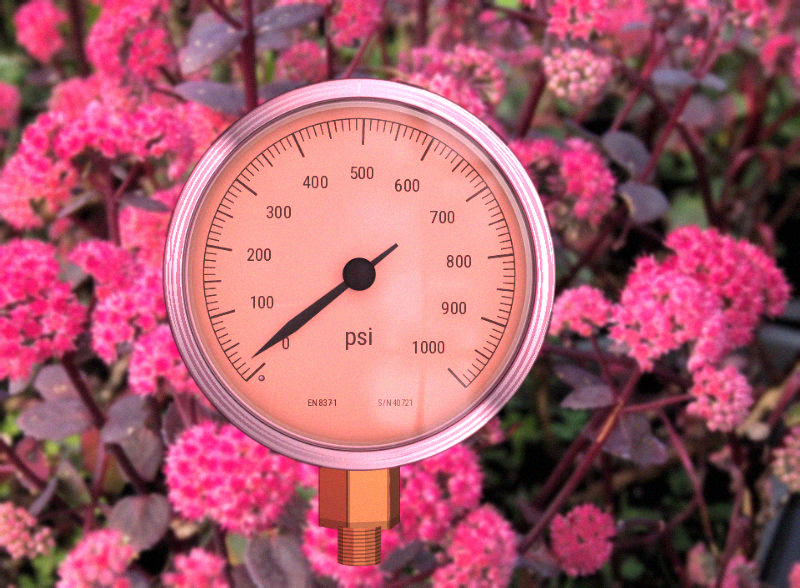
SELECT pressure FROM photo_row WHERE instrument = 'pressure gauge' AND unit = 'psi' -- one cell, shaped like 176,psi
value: 20,psi
